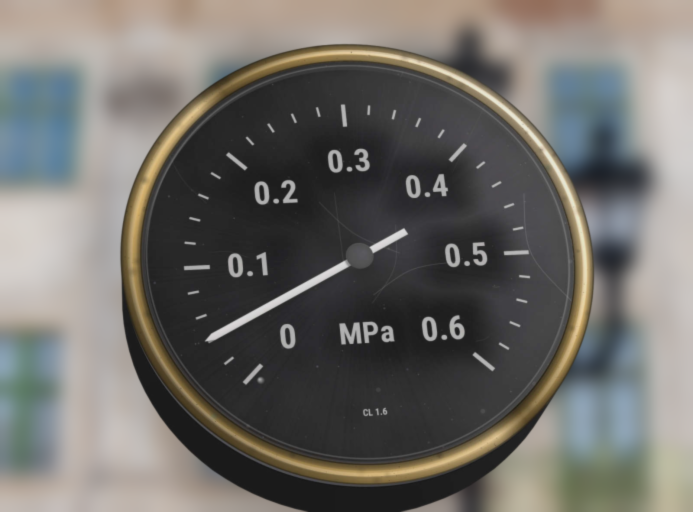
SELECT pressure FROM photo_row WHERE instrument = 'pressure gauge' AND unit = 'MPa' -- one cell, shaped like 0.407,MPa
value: 0.04,MPa
